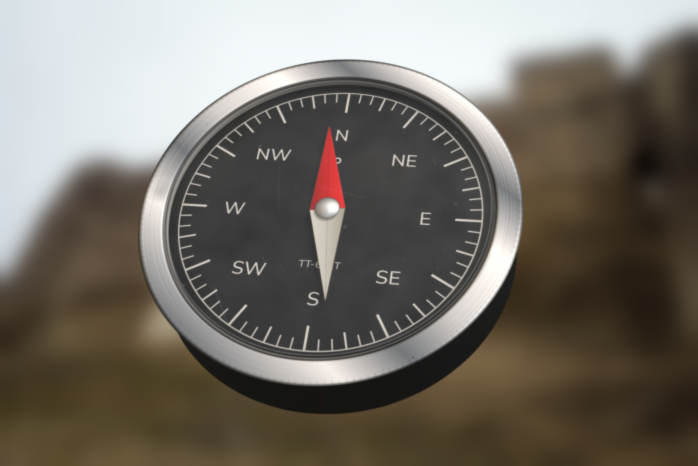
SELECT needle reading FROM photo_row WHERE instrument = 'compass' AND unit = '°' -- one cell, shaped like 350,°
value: 352.5,°
